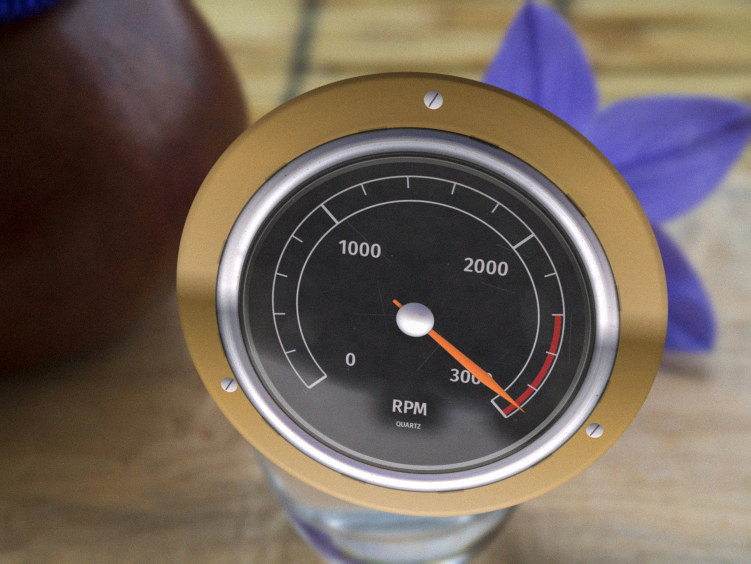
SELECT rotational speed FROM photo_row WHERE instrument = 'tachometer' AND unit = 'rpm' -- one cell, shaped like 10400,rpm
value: 2900,rpm
